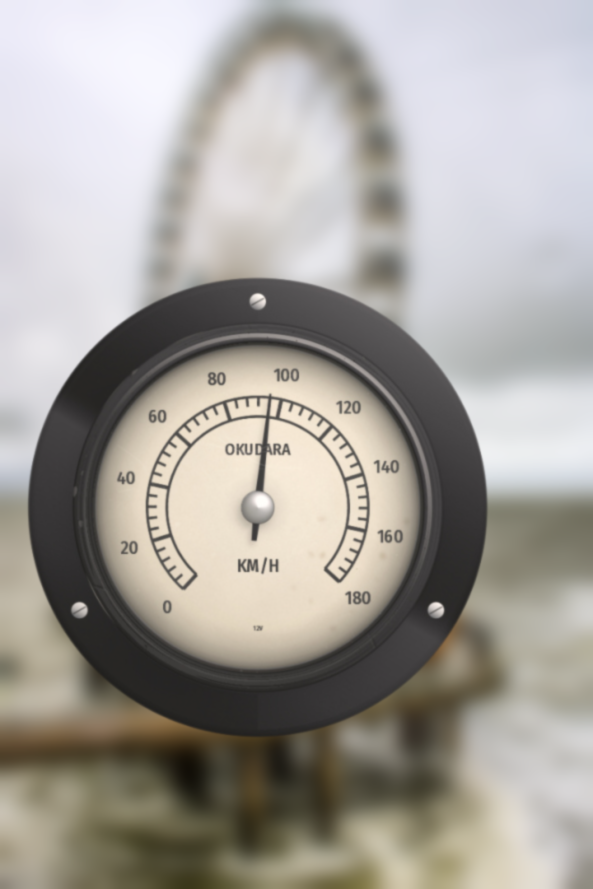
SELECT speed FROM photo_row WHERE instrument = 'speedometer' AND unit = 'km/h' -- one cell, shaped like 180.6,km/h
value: 96,km/h
